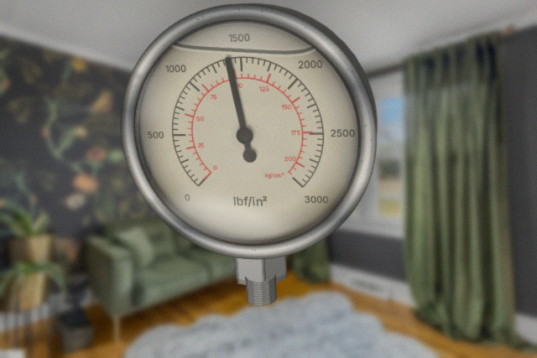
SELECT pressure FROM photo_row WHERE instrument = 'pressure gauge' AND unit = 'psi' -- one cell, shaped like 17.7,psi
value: 1400,psi
